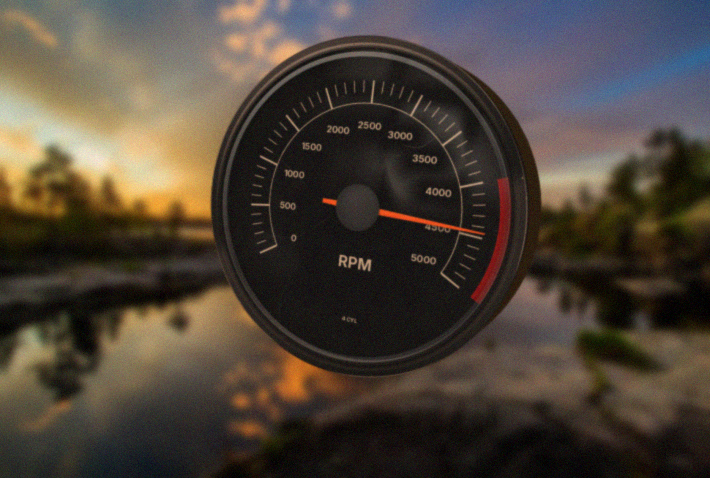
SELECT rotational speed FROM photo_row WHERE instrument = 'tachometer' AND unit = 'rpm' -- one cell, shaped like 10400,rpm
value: 4450,rpm
